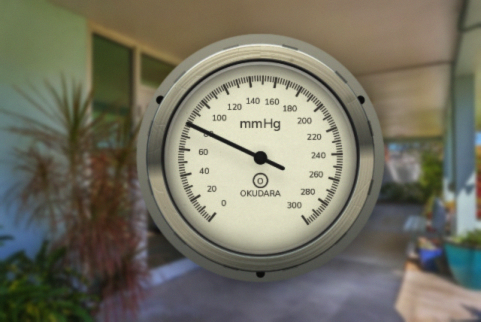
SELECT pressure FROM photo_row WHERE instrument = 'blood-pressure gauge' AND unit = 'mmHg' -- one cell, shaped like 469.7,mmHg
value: 80,mmHg
